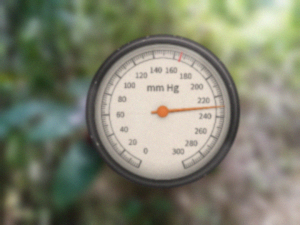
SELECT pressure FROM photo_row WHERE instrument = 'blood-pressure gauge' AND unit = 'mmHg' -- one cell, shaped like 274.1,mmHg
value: 230,mmHg
